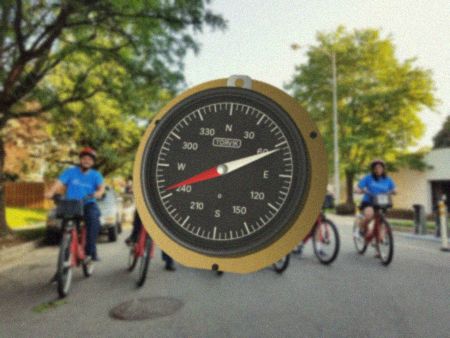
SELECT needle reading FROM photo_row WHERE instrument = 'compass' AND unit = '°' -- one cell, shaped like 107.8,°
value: 245,°
